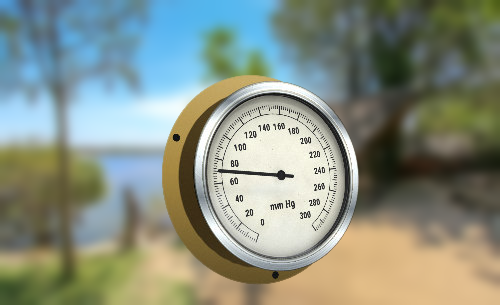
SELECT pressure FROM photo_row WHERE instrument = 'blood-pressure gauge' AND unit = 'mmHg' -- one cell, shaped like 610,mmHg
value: 70,mmHg
